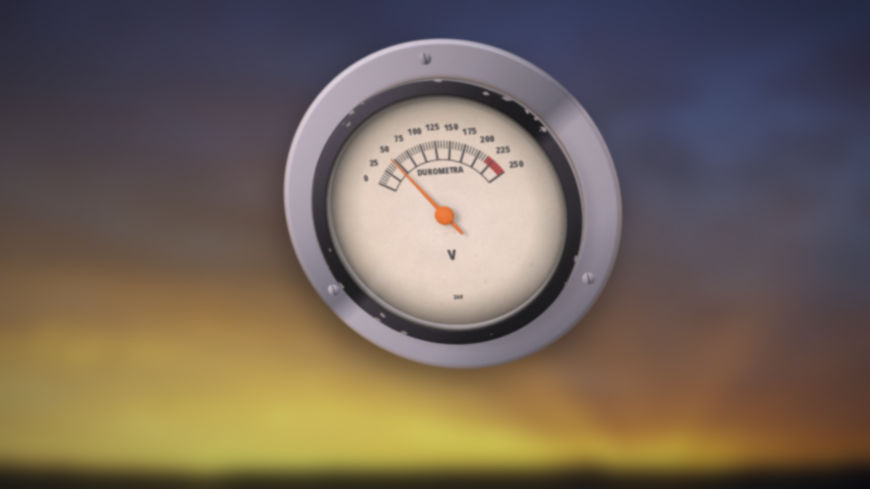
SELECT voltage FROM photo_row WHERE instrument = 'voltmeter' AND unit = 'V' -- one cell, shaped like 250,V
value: 50,V
